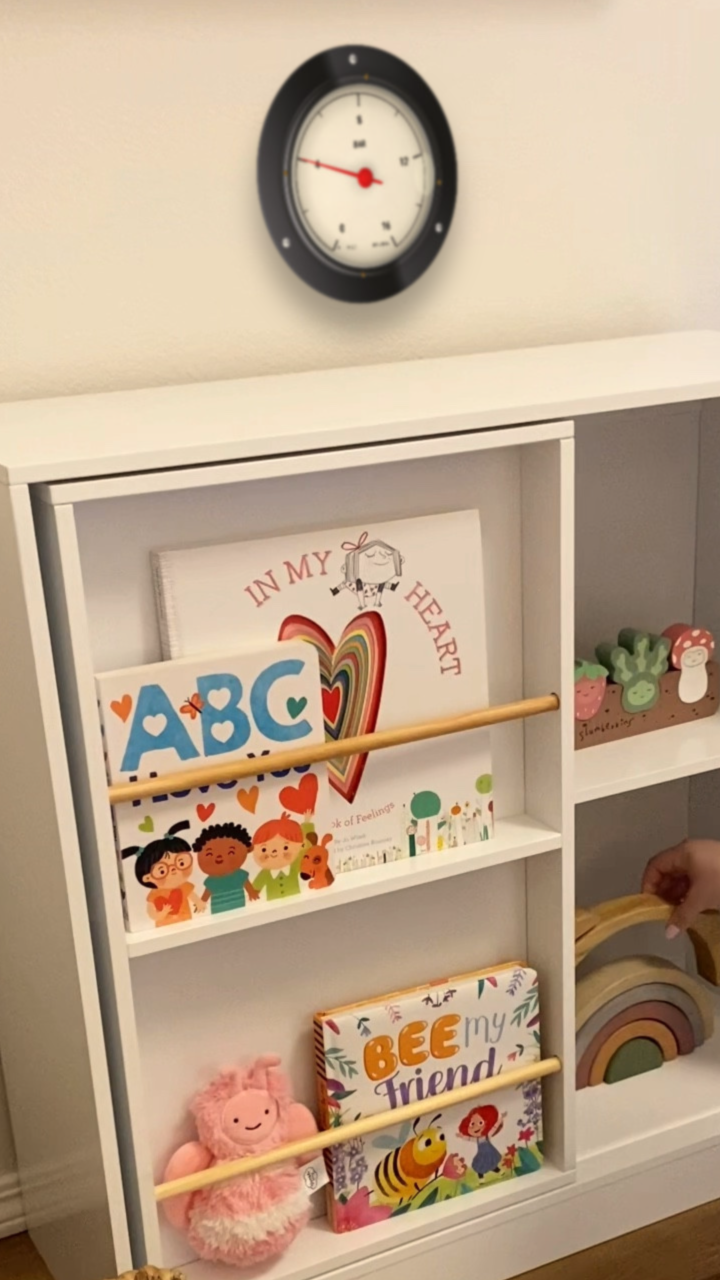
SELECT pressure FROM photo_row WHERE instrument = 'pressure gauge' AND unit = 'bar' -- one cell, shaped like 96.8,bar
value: 4,bar
